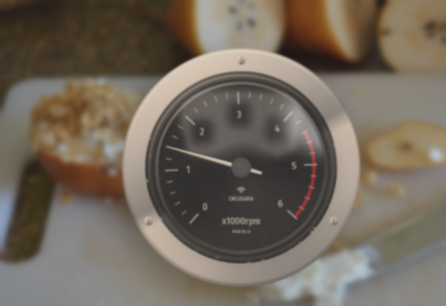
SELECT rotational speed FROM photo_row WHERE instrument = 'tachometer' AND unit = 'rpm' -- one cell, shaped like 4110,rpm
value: 1400,rpm
